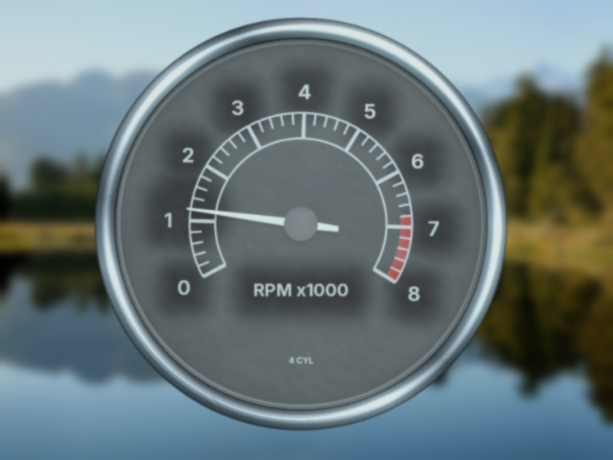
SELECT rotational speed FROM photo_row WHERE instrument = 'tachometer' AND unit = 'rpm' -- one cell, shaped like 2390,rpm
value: 1200,rpm
